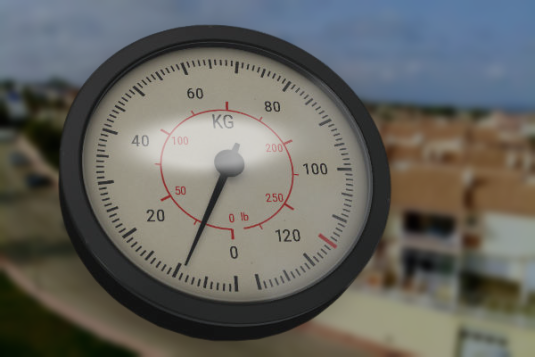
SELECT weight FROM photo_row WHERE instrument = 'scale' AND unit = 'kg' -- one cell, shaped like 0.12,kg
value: 9,kg
